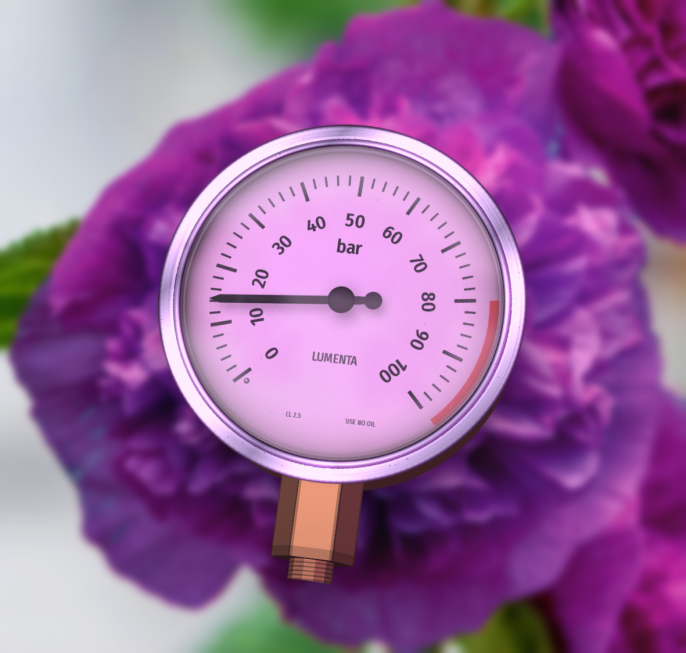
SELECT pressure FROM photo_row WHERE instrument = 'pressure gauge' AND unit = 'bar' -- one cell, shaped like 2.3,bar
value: 14,bar
